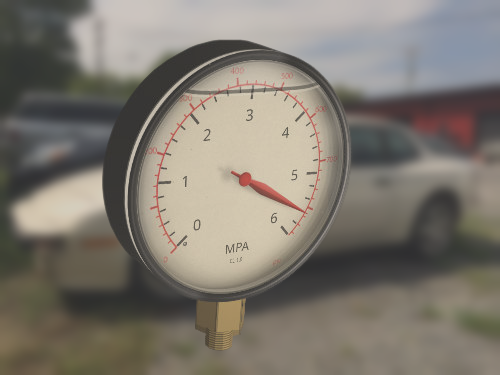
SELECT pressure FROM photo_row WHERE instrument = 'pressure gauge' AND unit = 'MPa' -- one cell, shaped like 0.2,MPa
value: 5.6,MPa
